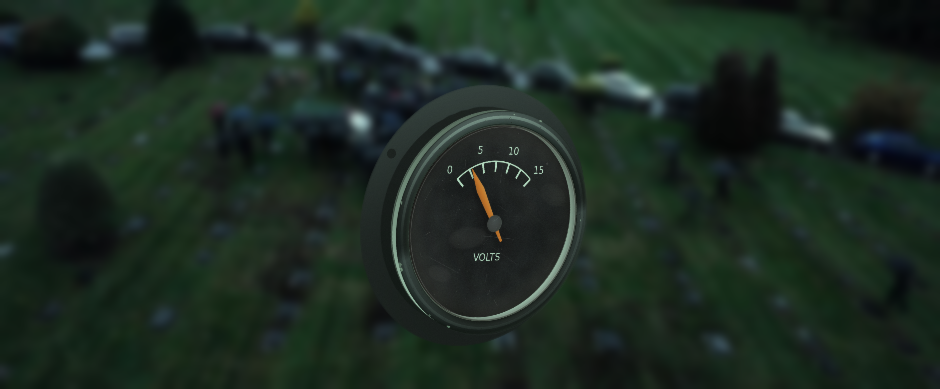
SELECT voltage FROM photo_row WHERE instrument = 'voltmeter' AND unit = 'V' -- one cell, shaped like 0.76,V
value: 2.5,V
